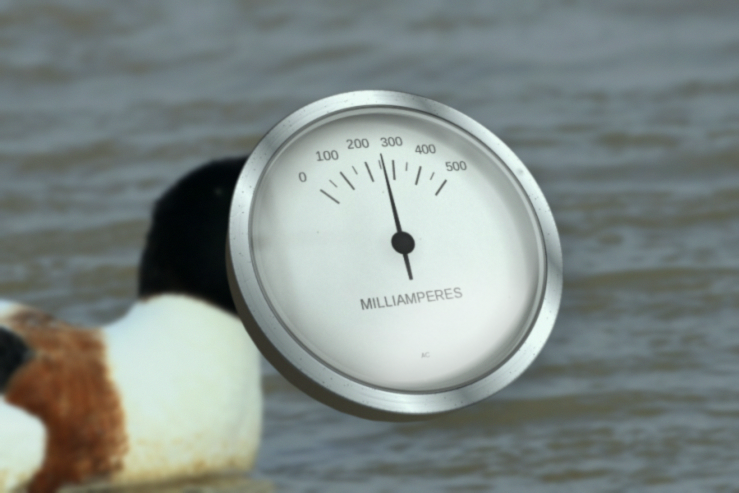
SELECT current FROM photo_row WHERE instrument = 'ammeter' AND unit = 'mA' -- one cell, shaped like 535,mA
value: 250,mA
